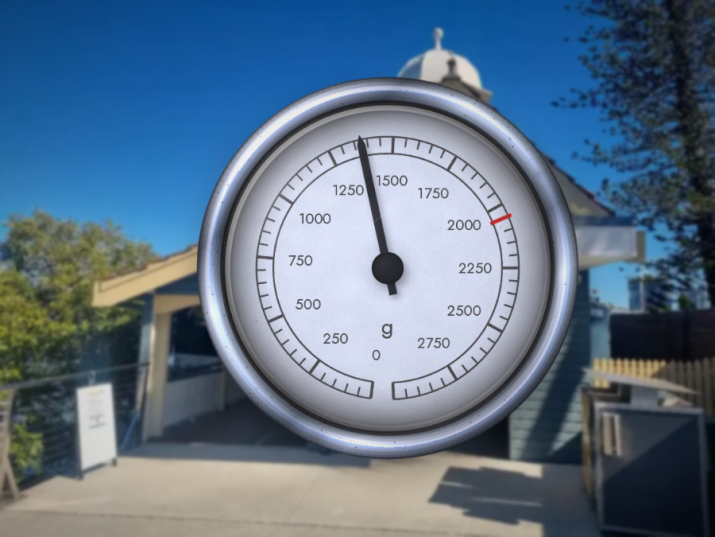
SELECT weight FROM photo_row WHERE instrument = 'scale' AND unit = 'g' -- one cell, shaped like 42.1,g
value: 1375,g
